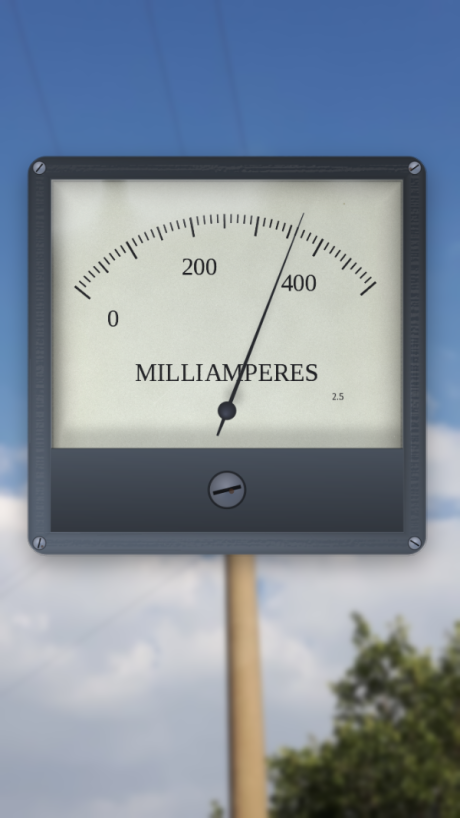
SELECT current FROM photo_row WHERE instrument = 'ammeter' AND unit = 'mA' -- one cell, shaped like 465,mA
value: 360,mA
